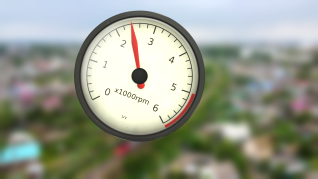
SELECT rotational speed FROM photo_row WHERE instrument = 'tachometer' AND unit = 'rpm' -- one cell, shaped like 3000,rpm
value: 2400,rpm
